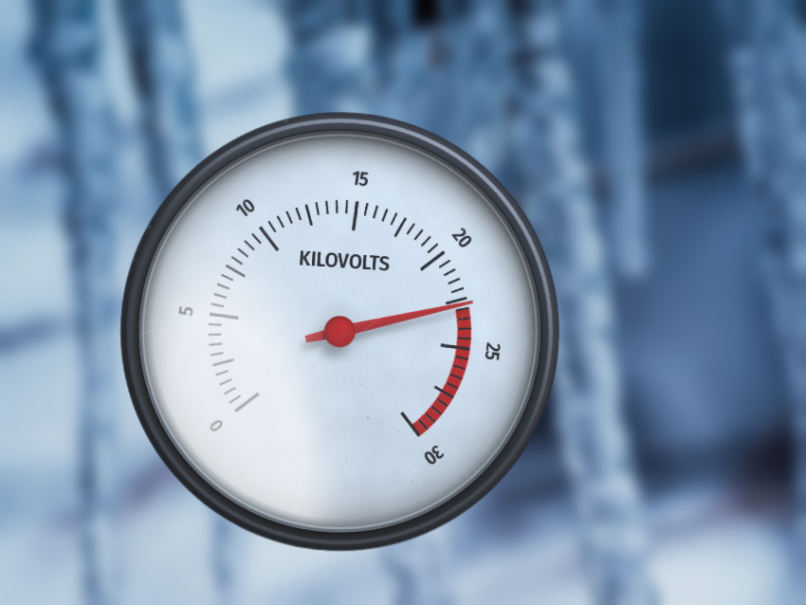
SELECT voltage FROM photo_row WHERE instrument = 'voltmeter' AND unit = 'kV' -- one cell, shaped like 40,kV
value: 22.75,kV
